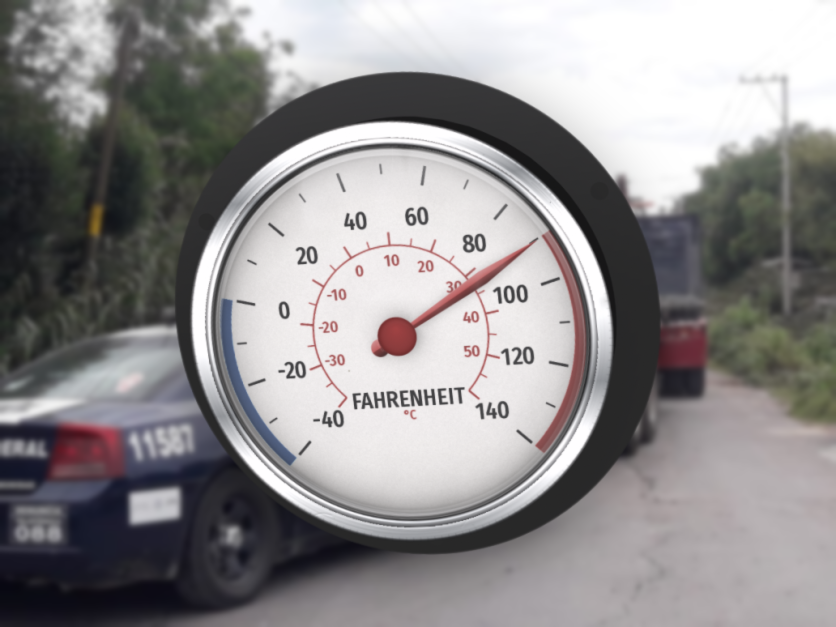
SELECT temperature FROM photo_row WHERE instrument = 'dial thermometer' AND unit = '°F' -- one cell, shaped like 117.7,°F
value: 90,°F
